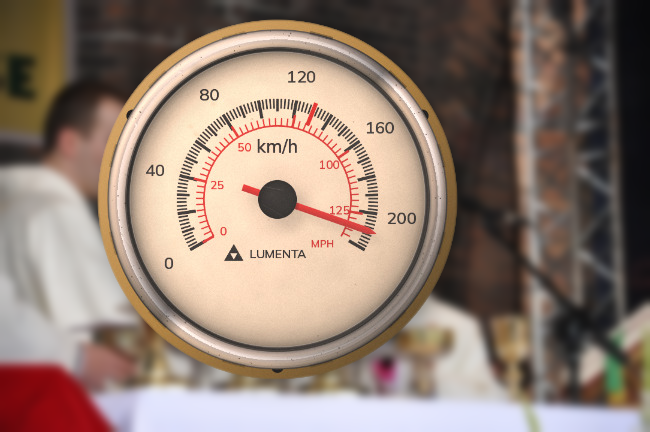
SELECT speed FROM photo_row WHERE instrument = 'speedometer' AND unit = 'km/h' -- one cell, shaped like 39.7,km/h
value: 210,km/h
